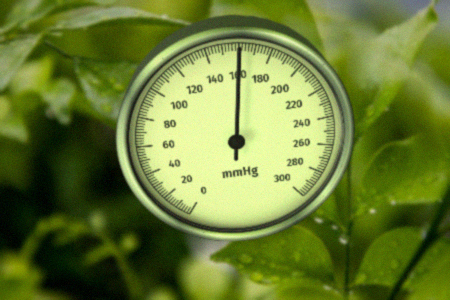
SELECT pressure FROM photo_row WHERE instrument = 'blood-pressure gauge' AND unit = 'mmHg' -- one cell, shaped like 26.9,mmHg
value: 160,mmHg
